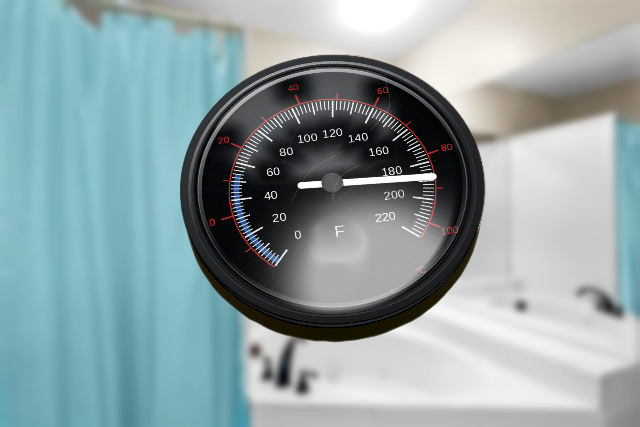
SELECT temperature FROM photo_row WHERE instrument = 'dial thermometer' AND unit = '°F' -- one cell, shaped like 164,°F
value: 190,°F
